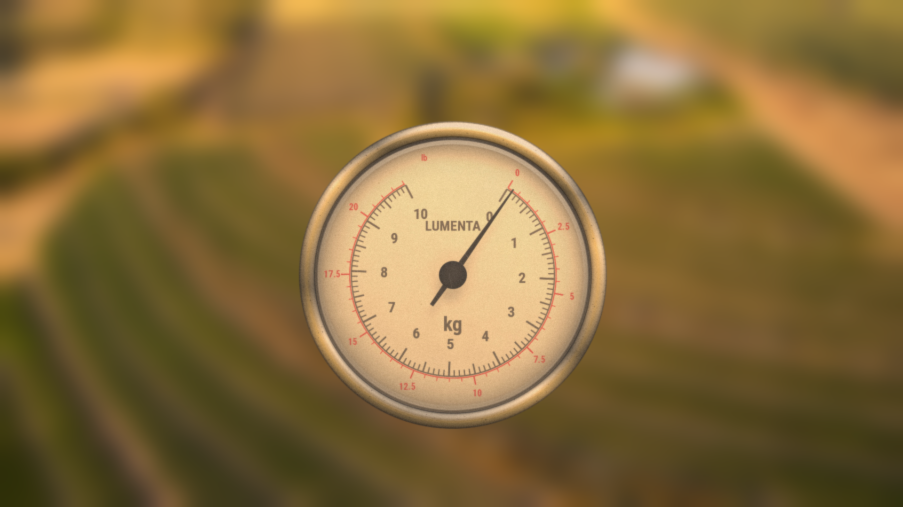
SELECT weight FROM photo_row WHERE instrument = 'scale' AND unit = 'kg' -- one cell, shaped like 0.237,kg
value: 0.1,kg
